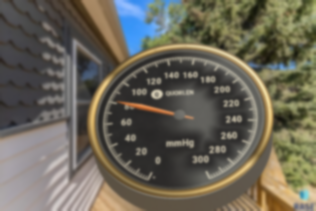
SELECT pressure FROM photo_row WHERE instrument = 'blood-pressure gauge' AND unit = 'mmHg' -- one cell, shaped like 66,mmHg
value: 80,mmHg
